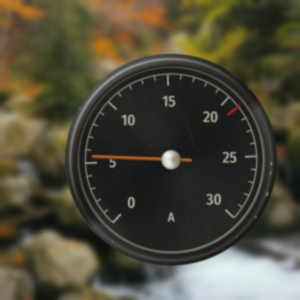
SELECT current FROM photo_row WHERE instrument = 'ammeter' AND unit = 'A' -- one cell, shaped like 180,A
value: 5.5,A
